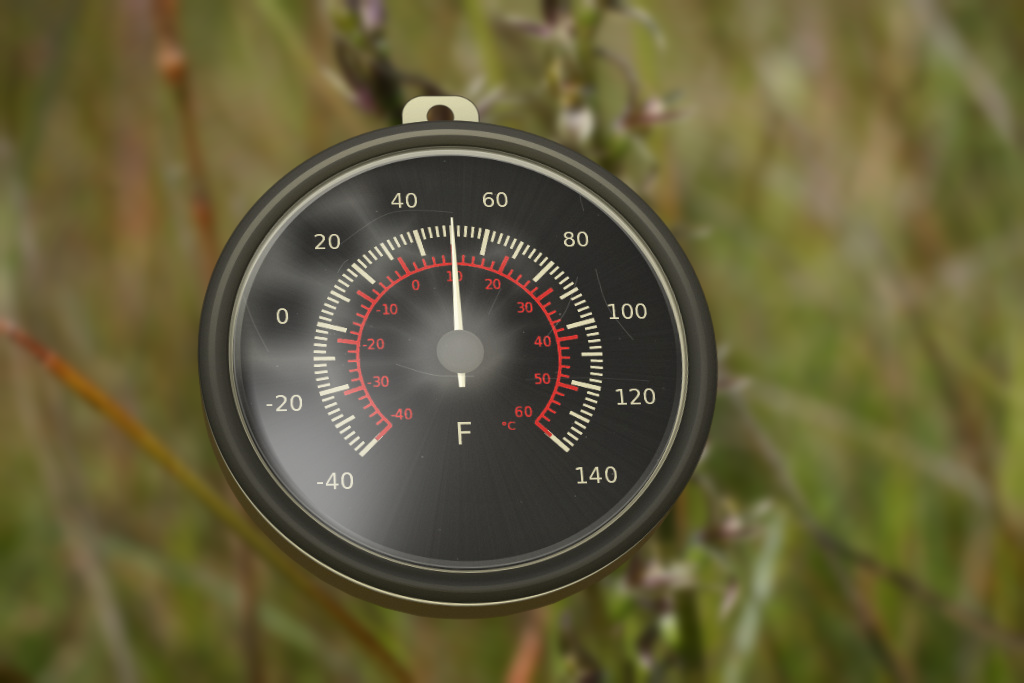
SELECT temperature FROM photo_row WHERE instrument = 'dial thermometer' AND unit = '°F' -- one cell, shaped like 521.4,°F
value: 50,°F
